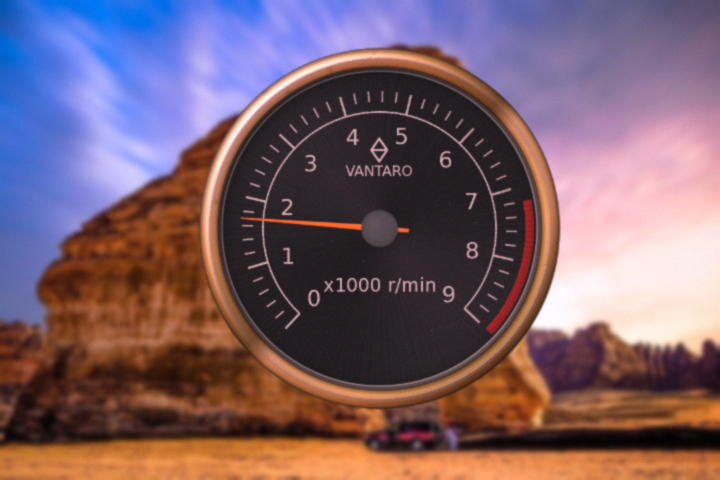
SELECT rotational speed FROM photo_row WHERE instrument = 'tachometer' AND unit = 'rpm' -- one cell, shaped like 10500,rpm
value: 1700,rpm
